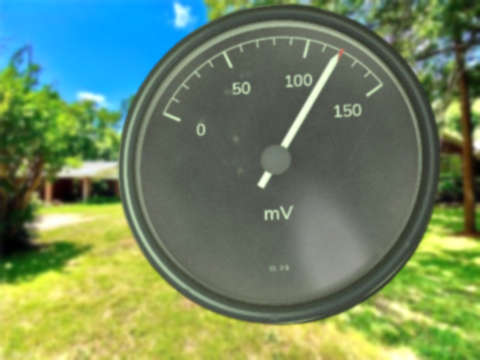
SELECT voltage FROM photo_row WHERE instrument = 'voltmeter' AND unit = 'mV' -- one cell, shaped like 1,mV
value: 120,mV
